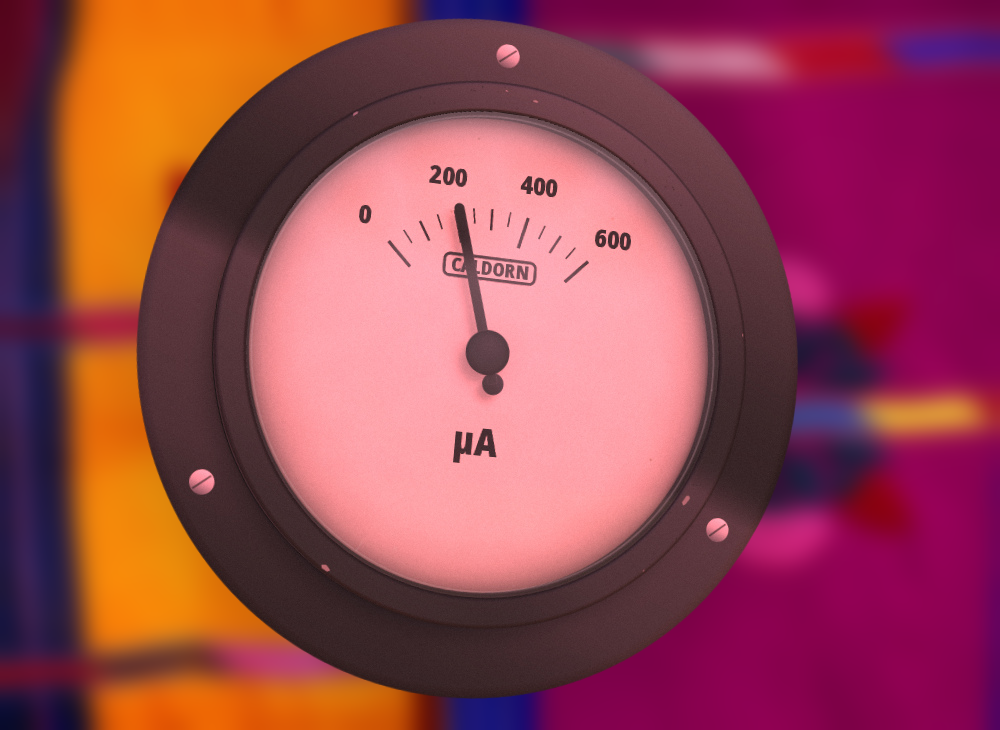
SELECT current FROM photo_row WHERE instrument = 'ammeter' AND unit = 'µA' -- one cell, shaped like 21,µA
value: 200,µA
